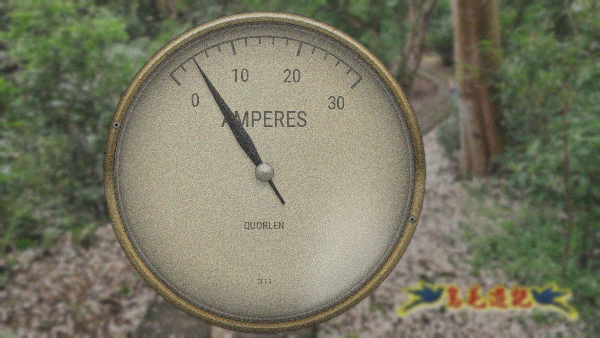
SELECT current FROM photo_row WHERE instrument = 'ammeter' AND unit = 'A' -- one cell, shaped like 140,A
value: 4,A
